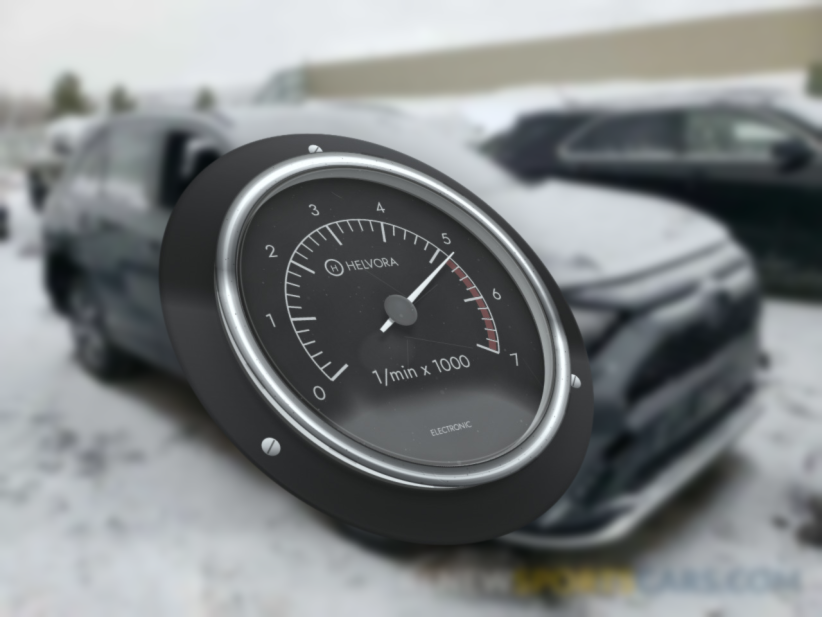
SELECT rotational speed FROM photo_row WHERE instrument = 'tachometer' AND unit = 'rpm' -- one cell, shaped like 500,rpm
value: 5200,rpm
